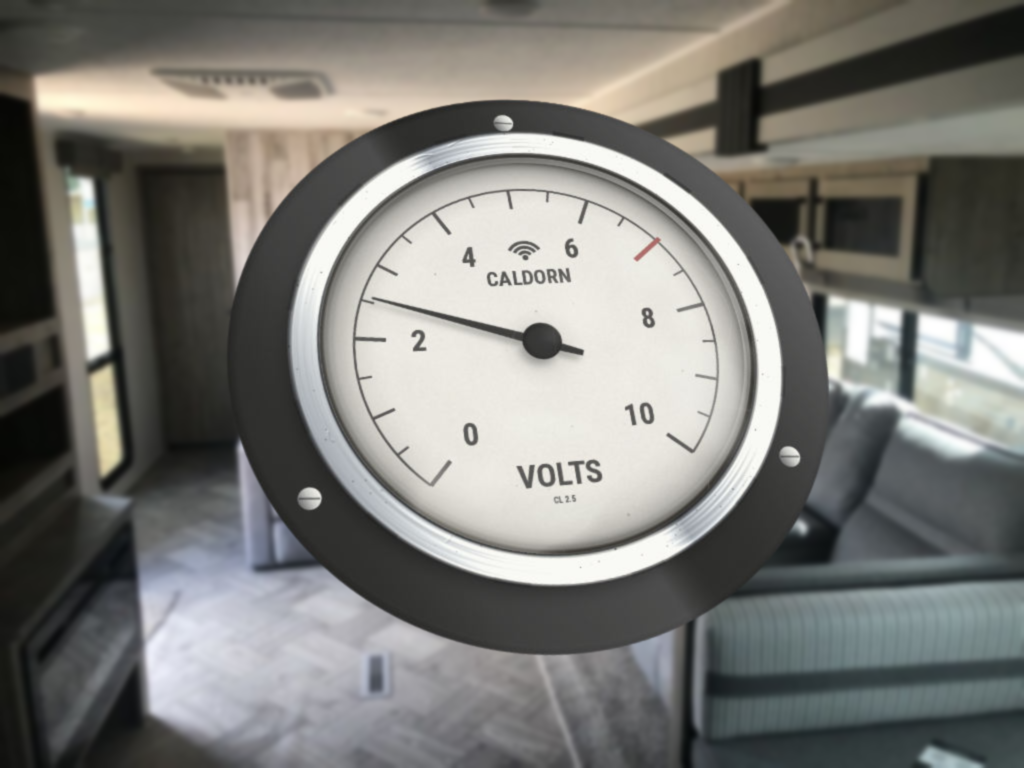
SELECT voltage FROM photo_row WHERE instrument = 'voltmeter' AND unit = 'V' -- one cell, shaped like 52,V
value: 2.5,V
